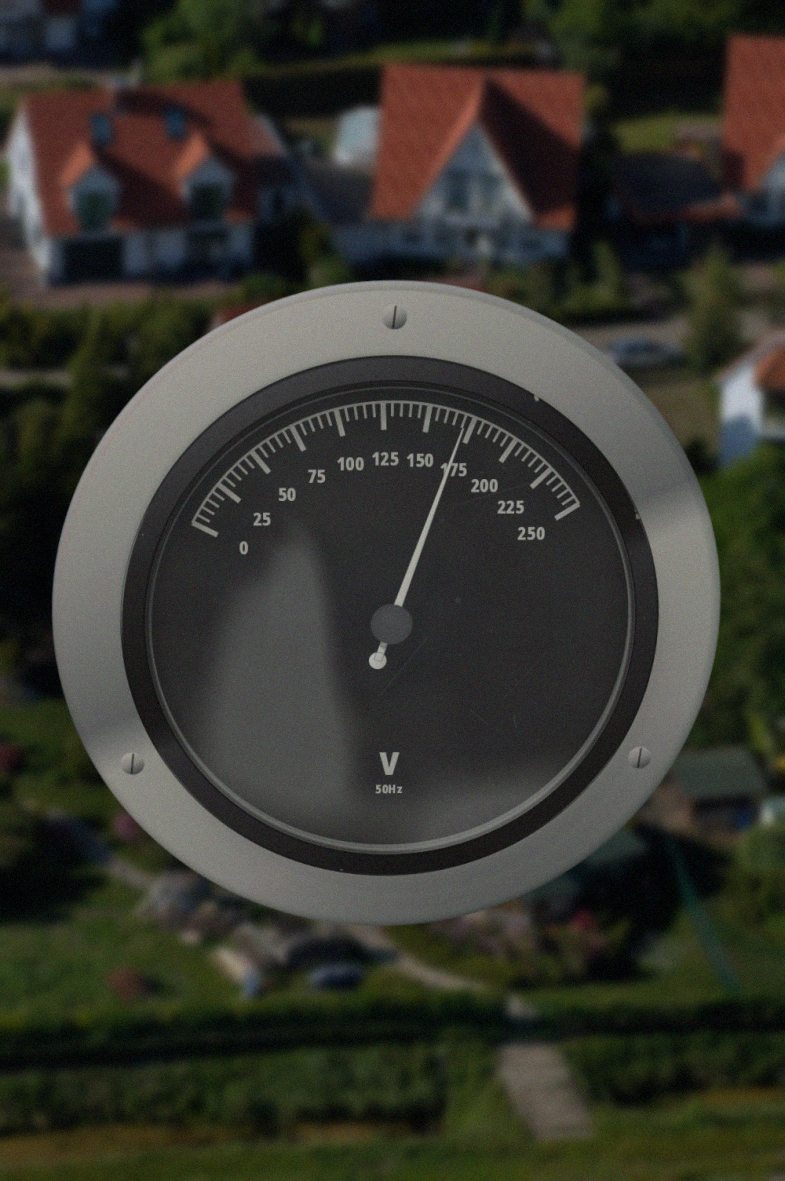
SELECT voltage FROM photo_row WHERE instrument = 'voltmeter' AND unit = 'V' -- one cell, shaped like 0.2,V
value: 170,V
